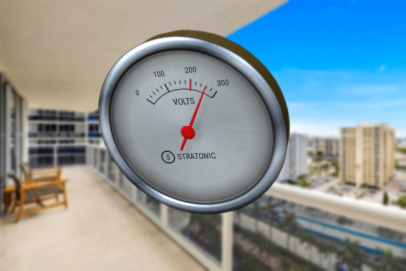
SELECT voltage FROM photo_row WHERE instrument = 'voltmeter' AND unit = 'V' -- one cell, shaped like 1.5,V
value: 260,V
